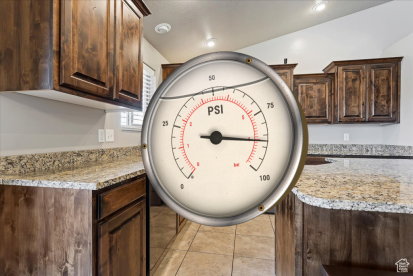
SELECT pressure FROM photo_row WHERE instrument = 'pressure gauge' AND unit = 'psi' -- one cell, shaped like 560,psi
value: 87.5,psi
